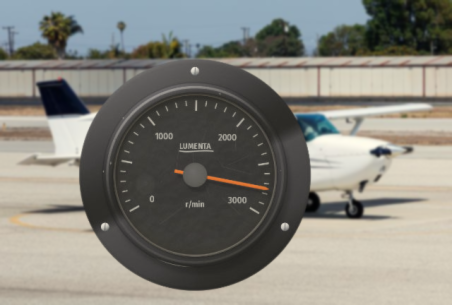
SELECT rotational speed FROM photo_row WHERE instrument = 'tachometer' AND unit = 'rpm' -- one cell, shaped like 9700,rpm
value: 2750,rpm
